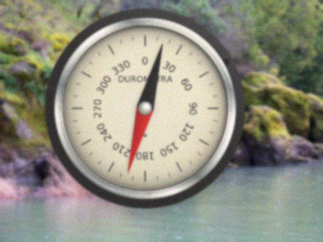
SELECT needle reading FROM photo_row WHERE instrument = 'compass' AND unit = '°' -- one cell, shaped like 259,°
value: 195,°
